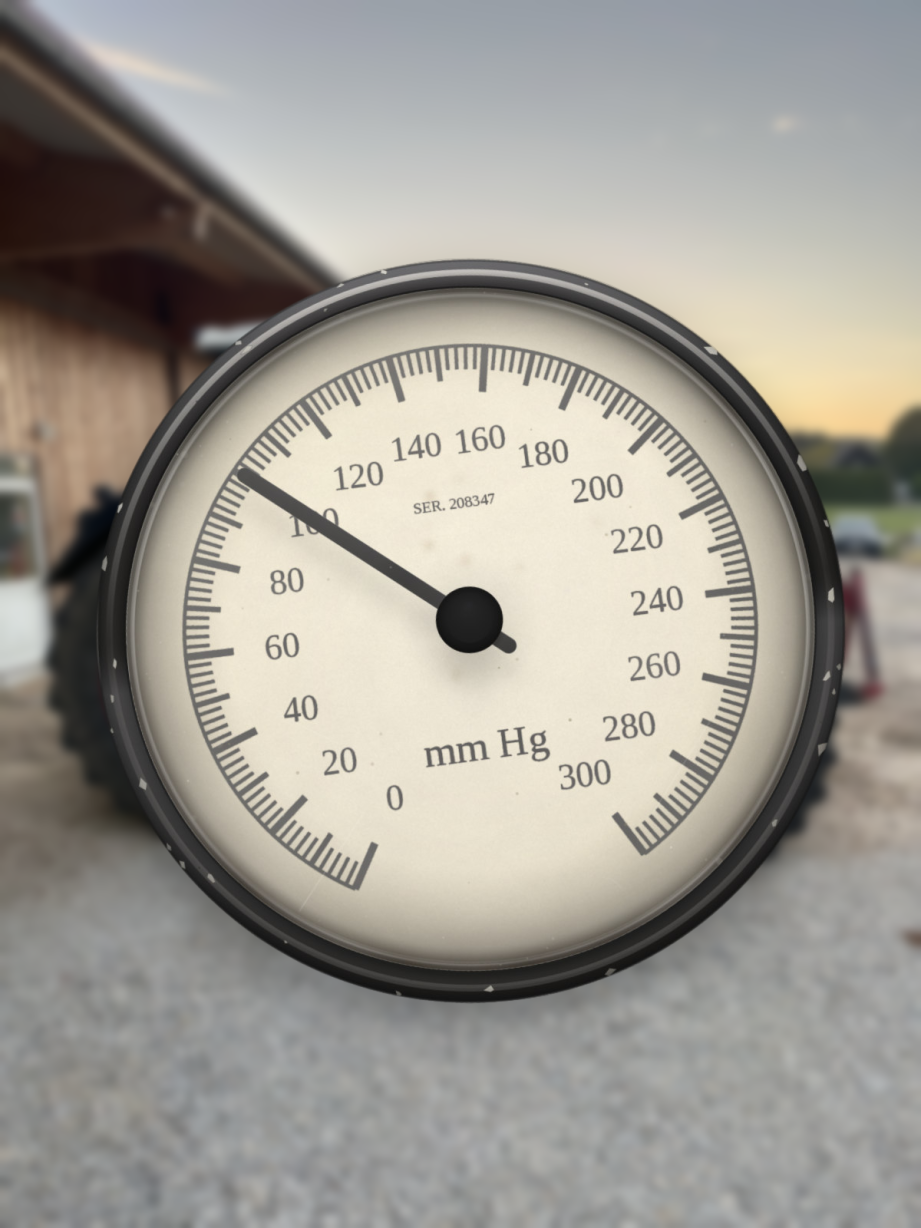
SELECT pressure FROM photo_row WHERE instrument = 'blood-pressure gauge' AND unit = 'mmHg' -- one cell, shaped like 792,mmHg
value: 100,mmHg
